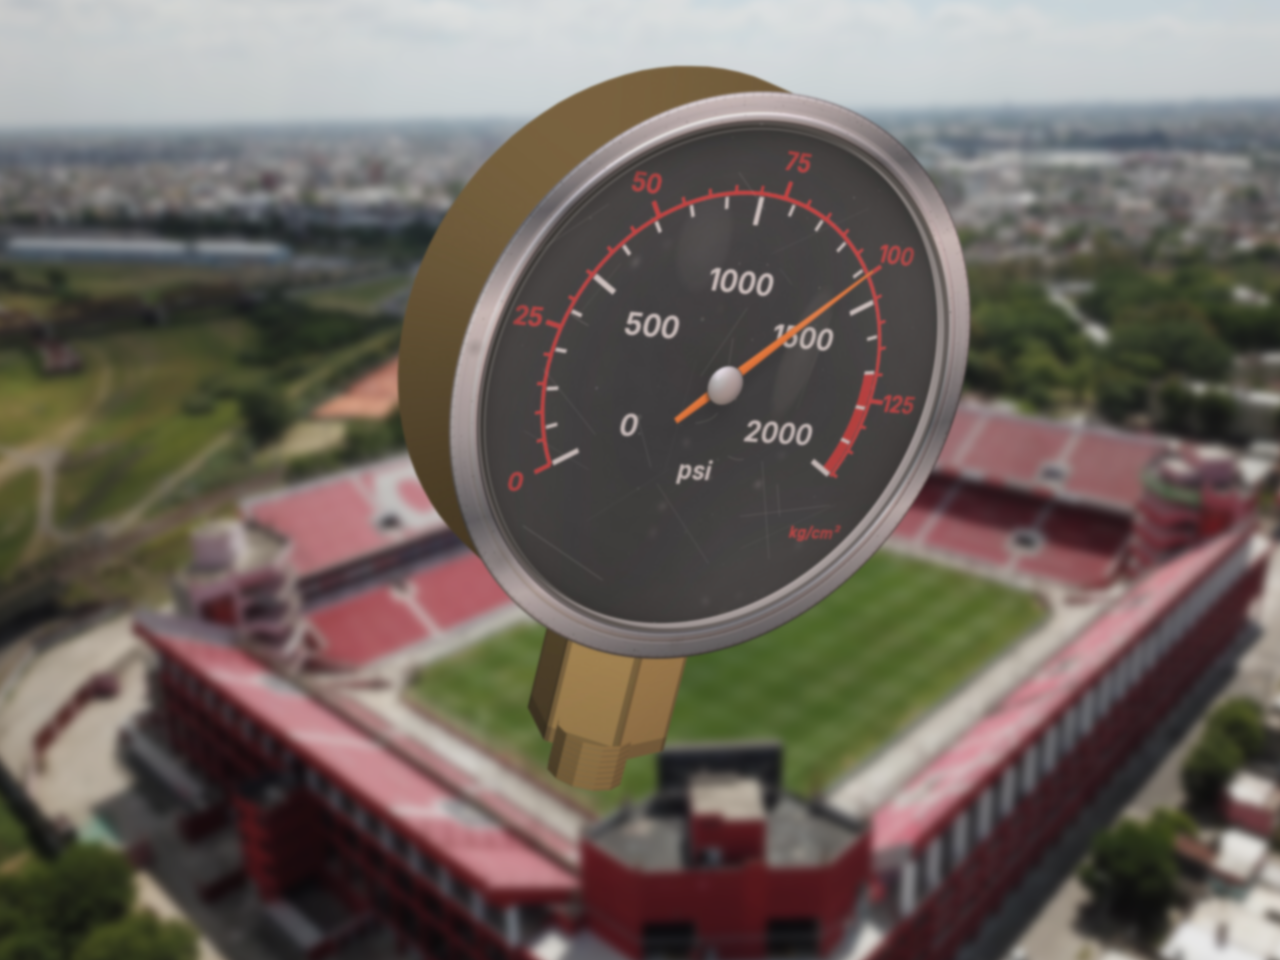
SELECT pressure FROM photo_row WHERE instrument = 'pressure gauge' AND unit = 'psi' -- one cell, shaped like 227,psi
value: 1400,psi
